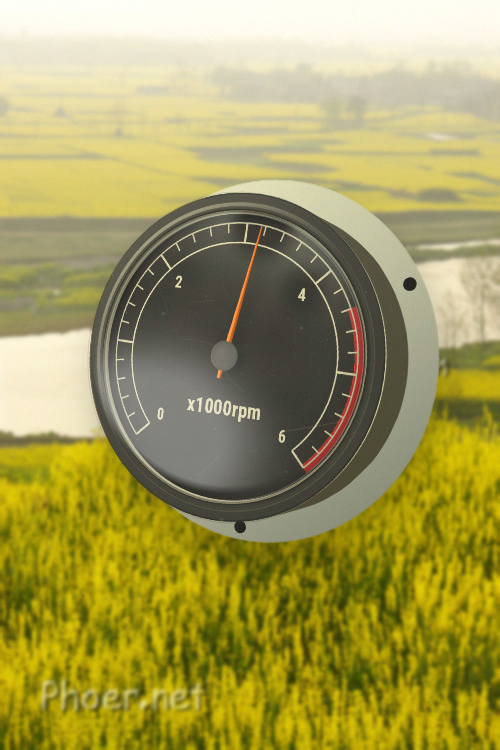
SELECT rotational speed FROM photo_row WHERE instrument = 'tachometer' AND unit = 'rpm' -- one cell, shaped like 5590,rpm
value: 3200,rpm
